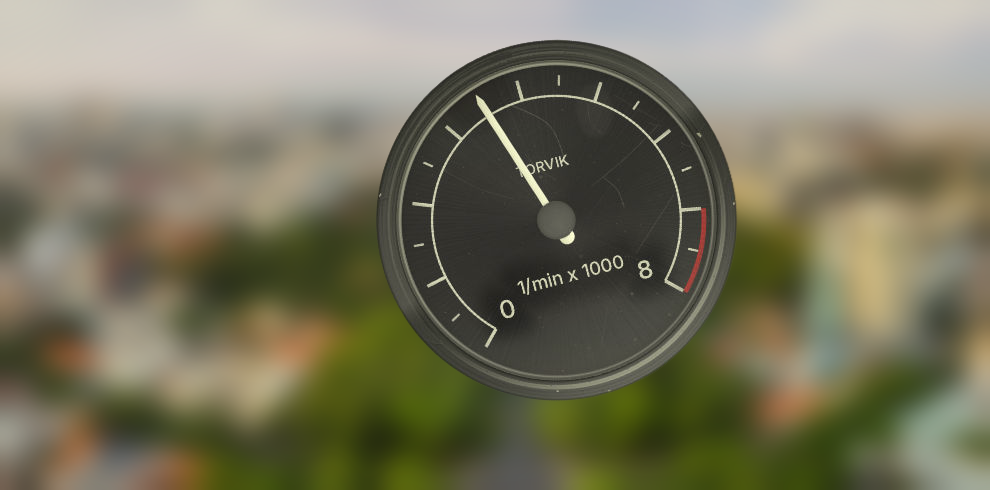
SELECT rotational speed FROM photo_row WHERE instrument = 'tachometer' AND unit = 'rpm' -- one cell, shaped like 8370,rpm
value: 3500,rpm
